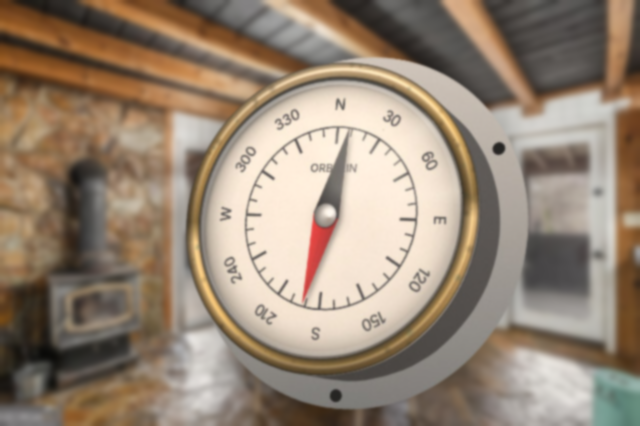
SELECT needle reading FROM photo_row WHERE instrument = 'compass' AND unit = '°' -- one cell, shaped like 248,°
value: 190,°
